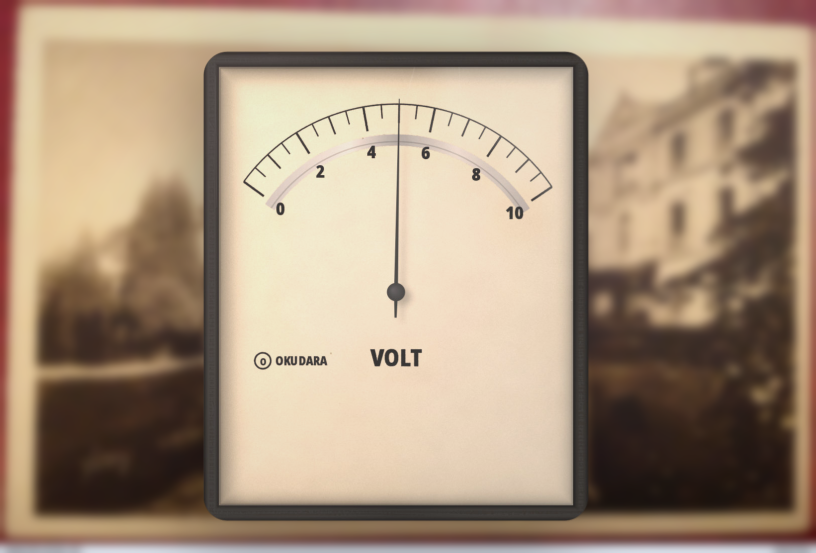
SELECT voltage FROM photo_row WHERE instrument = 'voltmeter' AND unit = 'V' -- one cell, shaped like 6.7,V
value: 5,V
